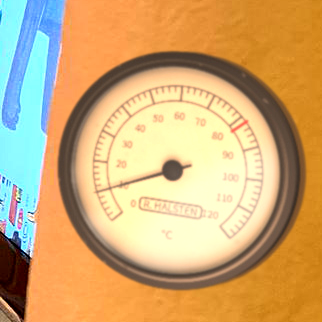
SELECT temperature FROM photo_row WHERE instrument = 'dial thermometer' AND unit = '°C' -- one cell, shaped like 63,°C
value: 10,°C
